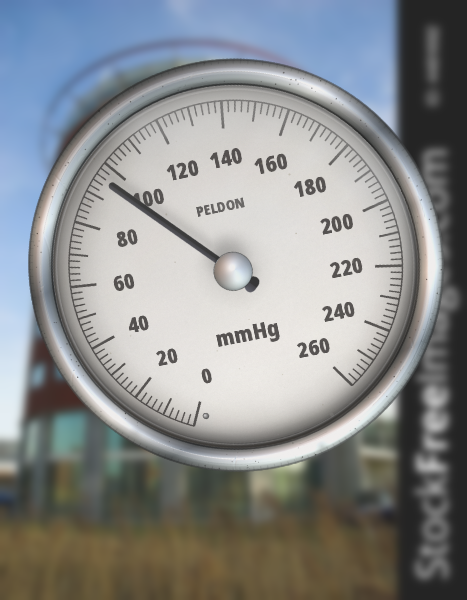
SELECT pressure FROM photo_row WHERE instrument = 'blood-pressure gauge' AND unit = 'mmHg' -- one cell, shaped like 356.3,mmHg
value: 96,mmHg
